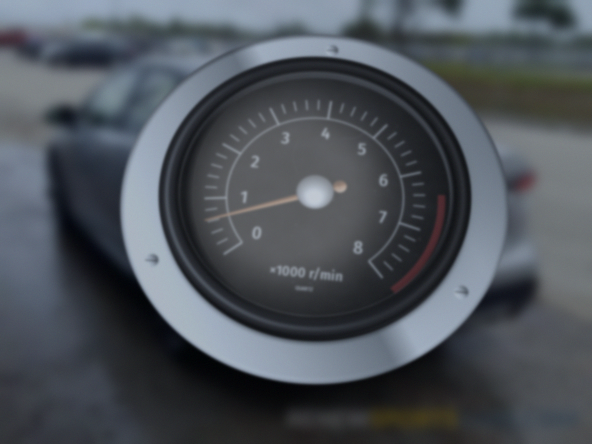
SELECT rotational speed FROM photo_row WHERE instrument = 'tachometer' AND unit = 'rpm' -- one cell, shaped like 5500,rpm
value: 600,rpm
